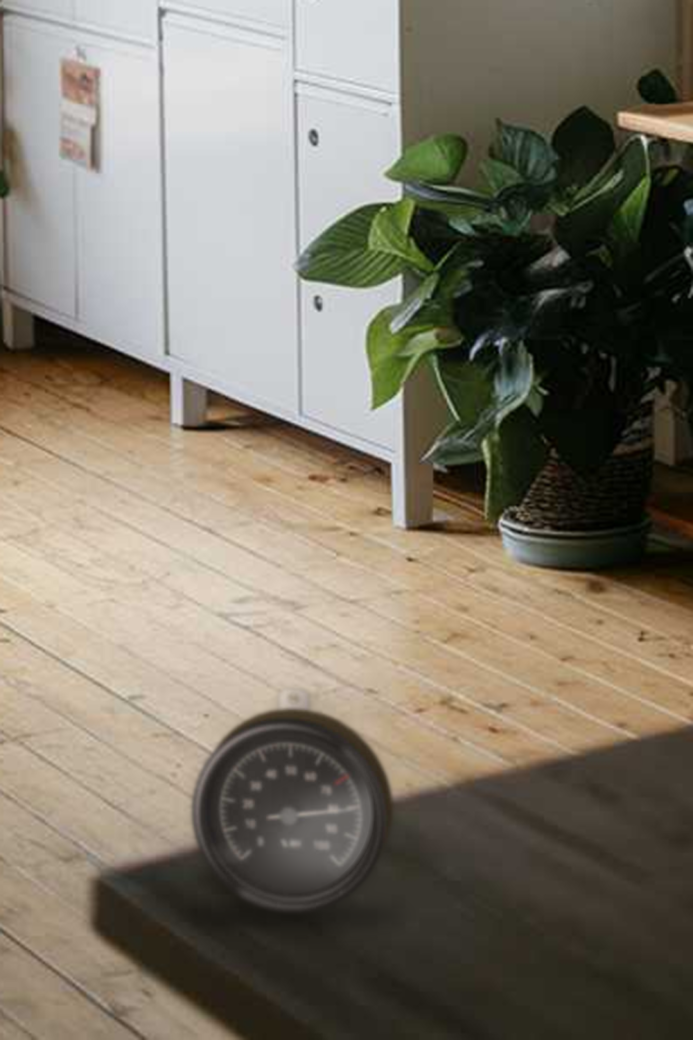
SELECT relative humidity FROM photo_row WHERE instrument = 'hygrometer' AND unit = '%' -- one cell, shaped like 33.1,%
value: 80,%
